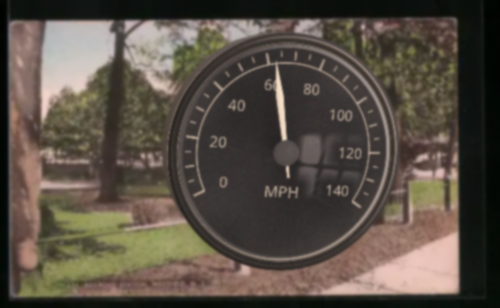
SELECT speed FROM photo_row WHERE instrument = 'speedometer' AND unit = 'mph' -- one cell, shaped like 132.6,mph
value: 62.5,mph
